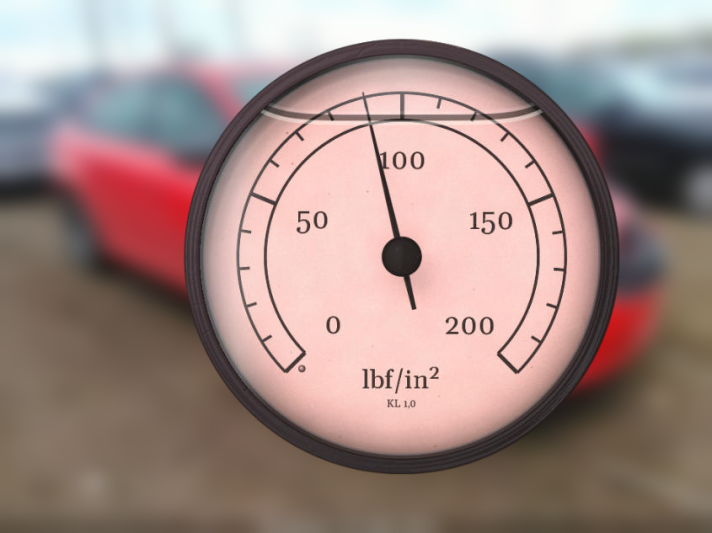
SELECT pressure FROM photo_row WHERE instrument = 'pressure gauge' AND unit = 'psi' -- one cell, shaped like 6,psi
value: 90,psi
